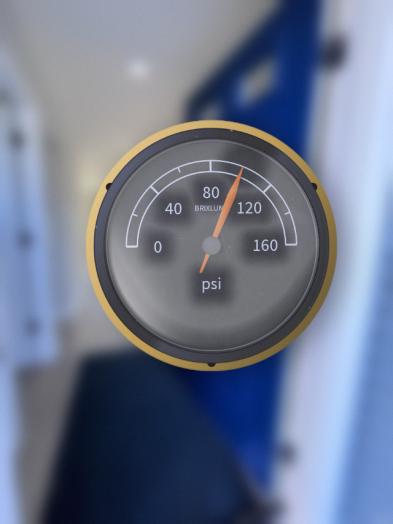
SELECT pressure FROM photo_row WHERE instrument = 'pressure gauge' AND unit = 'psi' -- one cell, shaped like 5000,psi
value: 100,psi
